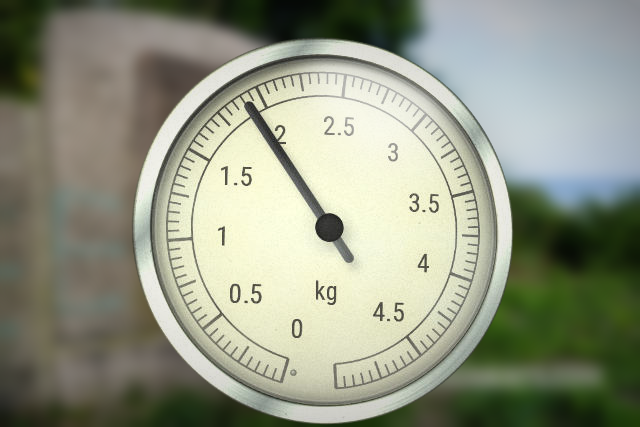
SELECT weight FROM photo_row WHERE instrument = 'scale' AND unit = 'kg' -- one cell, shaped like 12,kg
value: 1.9,kg
